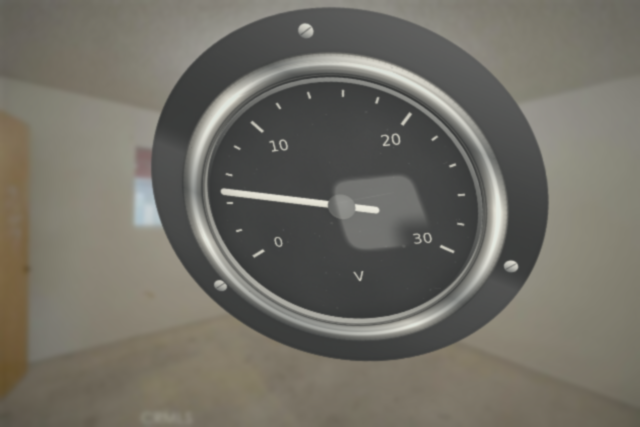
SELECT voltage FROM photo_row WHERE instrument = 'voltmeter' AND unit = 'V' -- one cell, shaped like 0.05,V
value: 5,V
